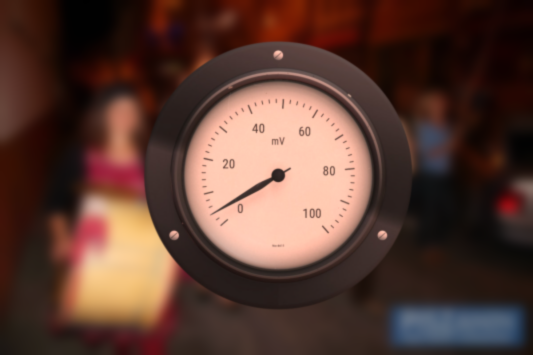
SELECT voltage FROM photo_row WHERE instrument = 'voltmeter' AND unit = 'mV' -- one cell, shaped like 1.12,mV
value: 4,mV
